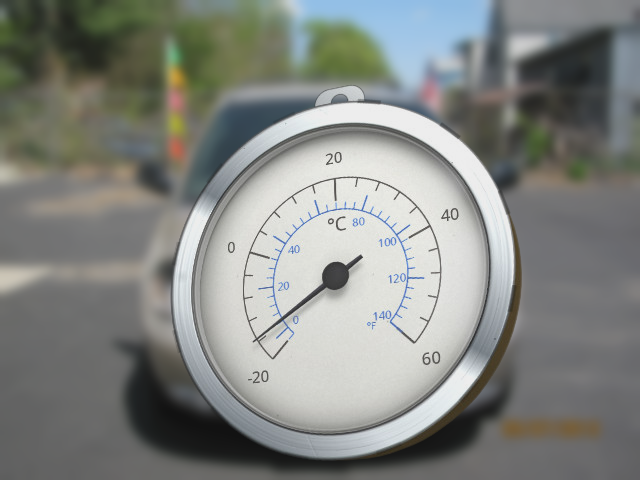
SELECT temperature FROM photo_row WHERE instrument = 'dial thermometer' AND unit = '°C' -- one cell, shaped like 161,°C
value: -16,°C
